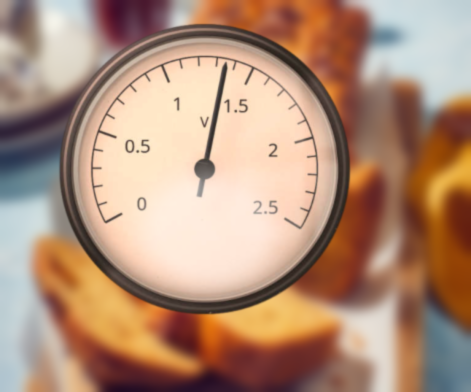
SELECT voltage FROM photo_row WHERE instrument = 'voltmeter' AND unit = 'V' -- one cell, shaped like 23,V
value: 1.35,V
